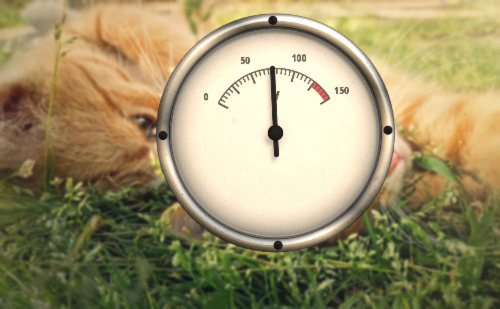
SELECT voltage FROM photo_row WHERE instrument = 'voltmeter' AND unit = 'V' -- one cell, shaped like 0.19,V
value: 75,V
